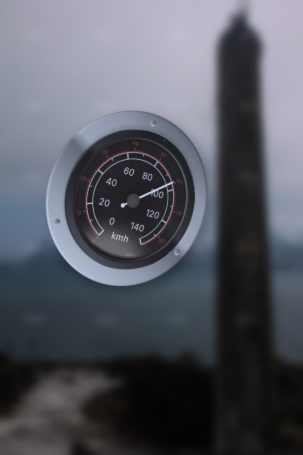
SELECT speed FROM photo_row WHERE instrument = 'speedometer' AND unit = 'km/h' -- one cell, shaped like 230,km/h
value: 95,km/h
